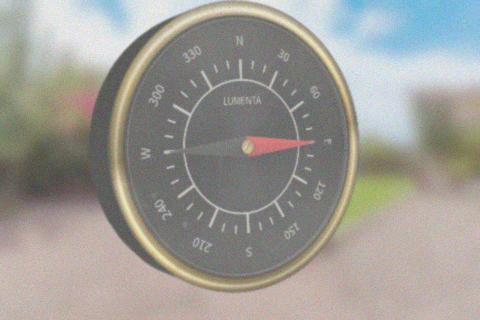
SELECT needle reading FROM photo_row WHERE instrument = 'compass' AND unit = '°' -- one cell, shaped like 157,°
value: 90,°
